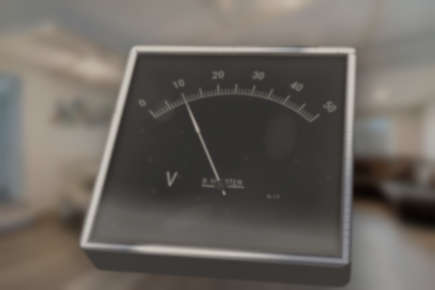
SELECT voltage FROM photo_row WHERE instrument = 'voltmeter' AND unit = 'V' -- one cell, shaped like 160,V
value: 10,V
